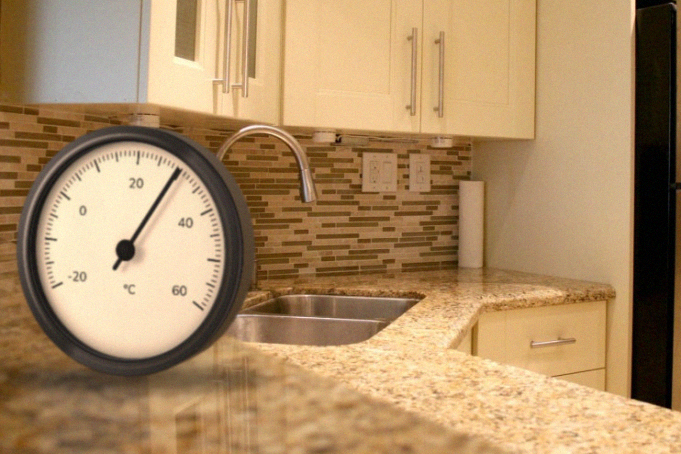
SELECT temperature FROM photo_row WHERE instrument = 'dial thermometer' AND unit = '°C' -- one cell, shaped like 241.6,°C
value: 30,°C
